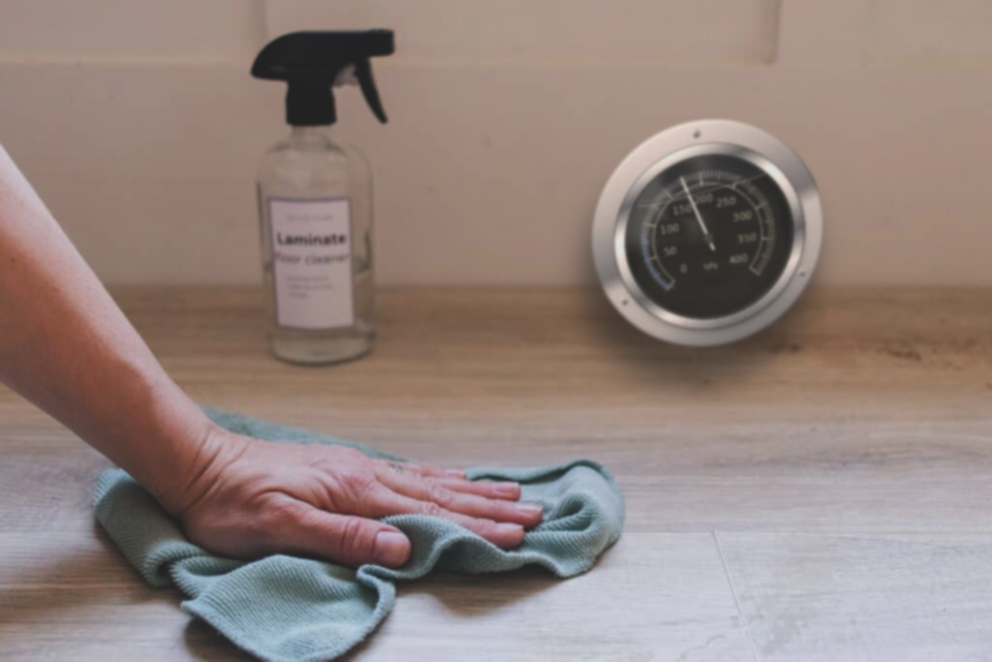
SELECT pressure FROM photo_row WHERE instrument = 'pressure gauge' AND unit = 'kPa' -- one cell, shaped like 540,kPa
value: 175,kPa
